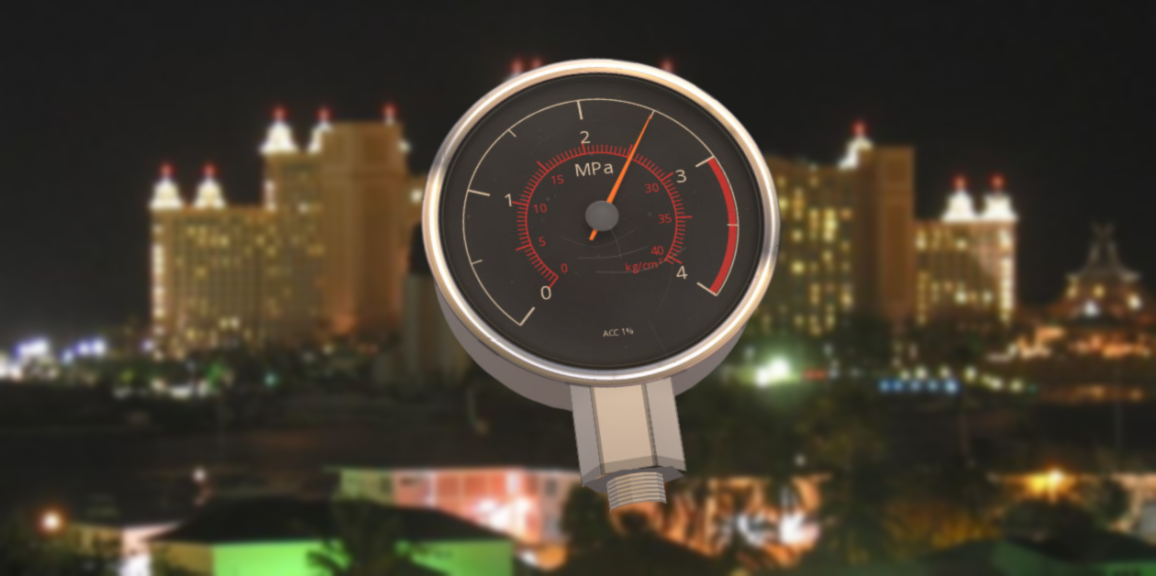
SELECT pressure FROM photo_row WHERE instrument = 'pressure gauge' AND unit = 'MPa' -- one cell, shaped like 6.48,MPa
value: 2.5,MPa
